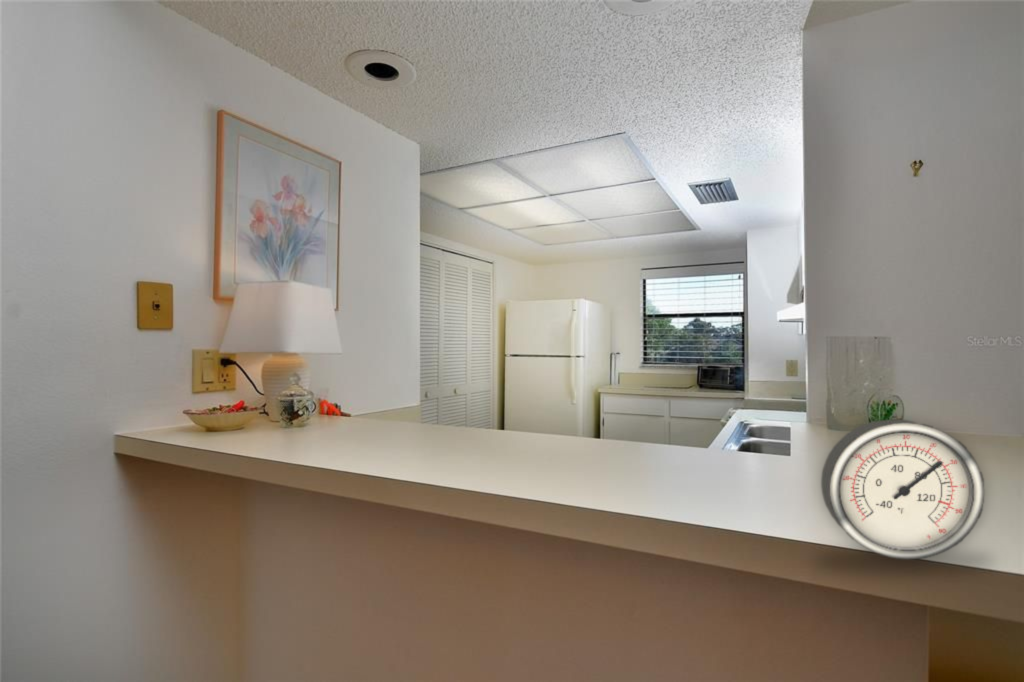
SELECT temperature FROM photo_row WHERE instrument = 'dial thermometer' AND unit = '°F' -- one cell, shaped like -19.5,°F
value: 80,°F
